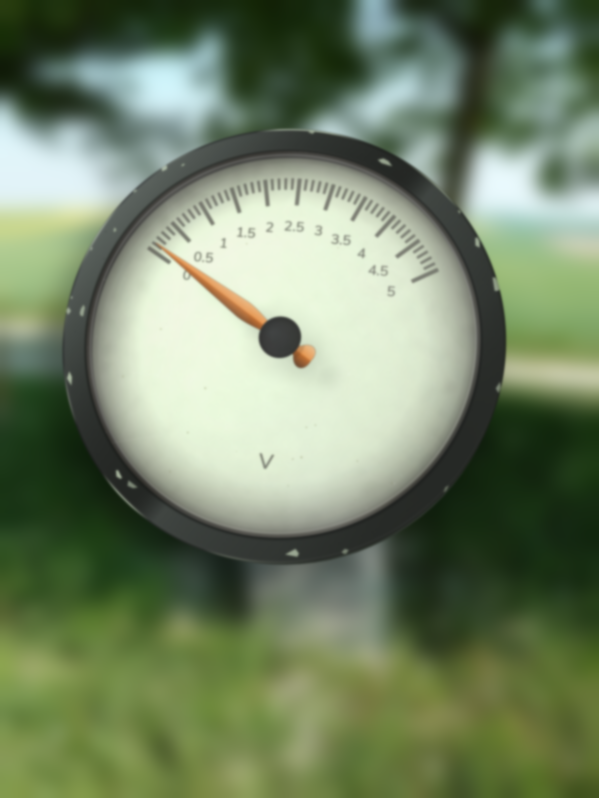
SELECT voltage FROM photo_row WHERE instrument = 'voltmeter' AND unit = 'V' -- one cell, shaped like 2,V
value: 0.1,V
